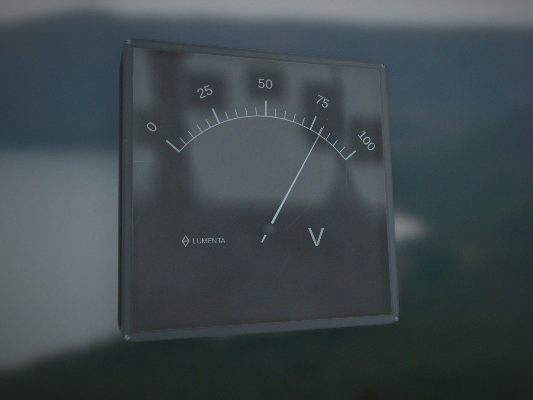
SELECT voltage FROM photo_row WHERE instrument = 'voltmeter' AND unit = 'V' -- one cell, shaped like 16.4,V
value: 80,V
